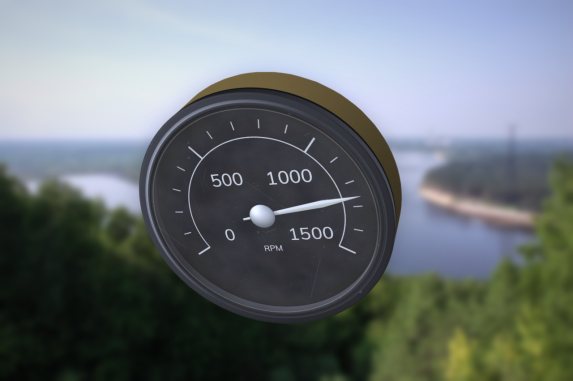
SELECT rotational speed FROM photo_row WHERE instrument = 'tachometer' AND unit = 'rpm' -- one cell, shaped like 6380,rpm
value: 1250,rpm
